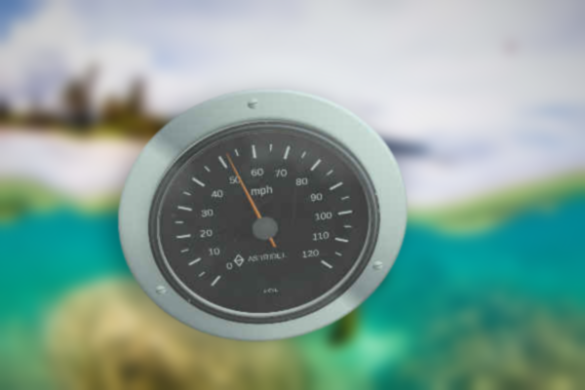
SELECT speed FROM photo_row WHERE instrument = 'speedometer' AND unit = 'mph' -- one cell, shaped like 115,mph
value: 52.5,mph
